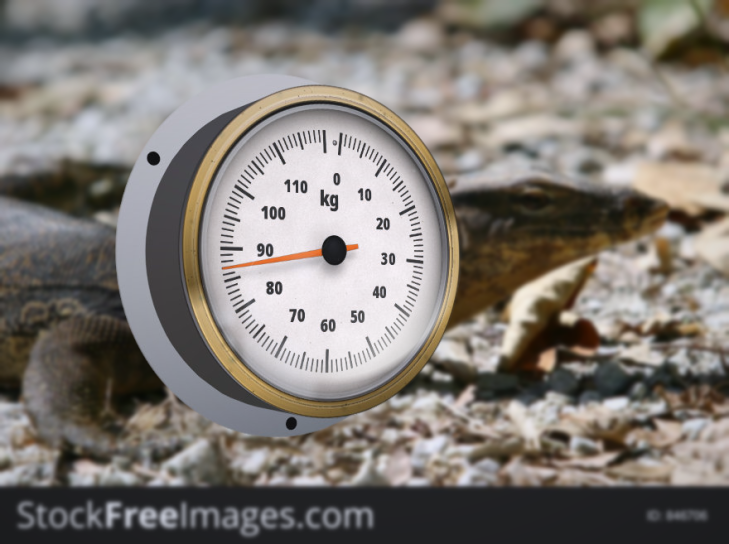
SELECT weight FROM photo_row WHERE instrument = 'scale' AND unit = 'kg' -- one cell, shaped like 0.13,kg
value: 87,kg
